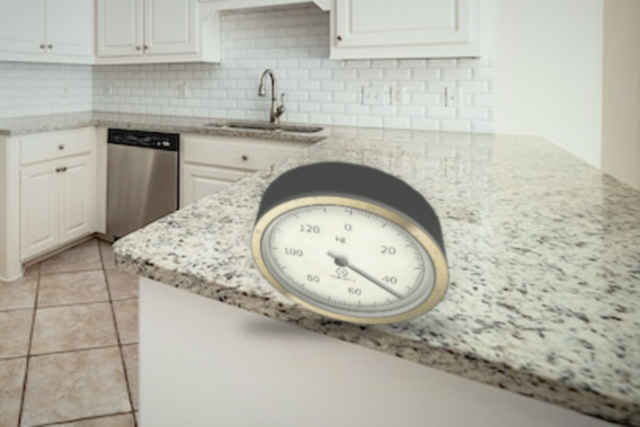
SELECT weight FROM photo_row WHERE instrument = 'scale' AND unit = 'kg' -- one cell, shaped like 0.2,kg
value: 45,kg
